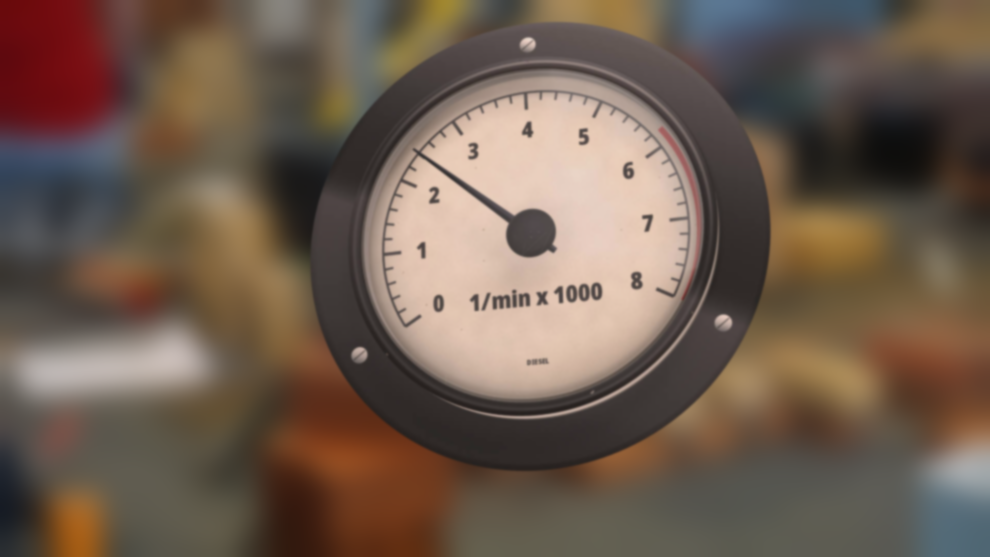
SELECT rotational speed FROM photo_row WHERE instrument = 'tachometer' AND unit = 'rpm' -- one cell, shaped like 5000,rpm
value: 2400,rpm
